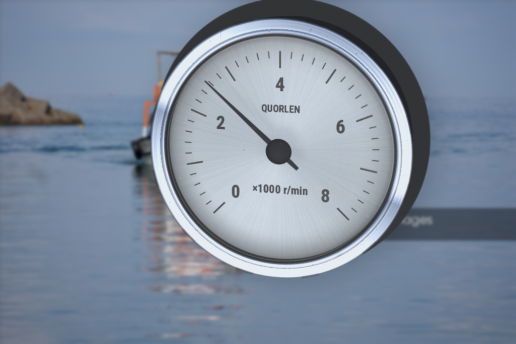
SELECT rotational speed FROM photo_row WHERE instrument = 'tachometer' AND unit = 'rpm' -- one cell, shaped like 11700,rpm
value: 2600,rpm
